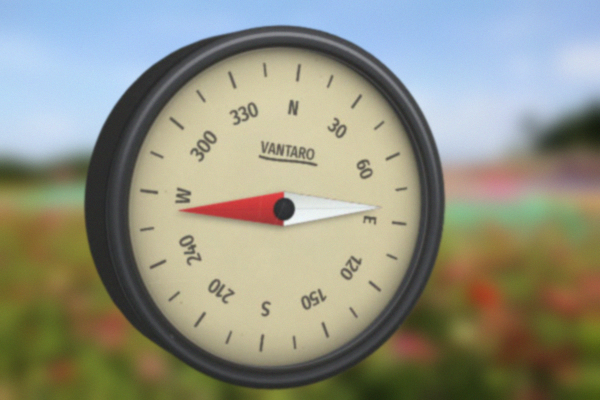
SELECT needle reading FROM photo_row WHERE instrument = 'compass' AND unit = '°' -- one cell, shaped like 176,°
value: 262.5,°
